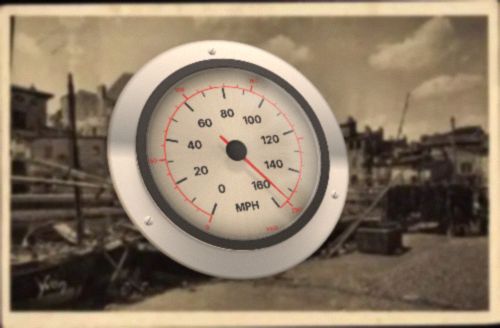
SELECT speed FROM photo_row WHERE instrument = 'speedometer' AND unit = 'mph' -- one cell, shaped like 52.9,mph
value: 155,mph
